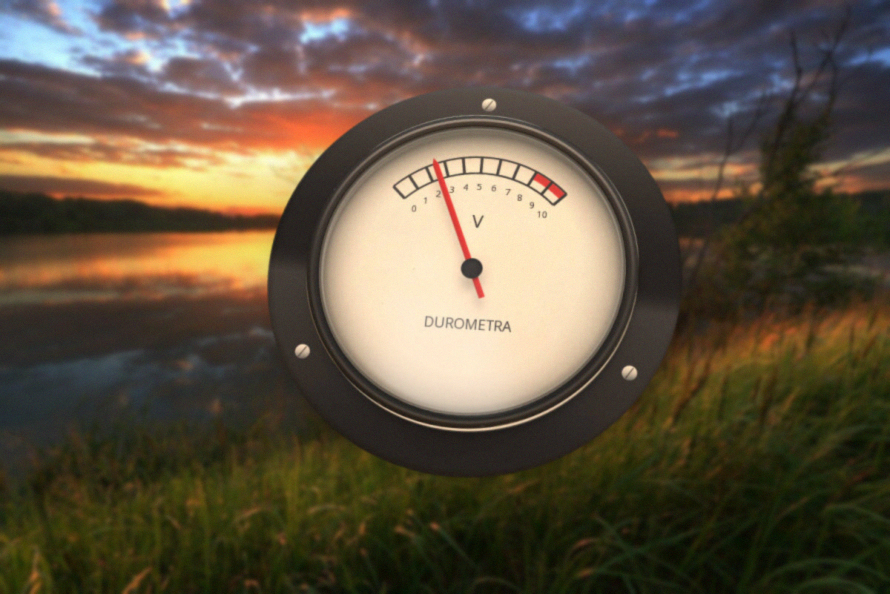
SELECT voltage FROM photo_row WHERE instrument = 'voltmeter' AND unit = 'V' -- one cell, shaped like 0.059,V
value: 2.5,V
